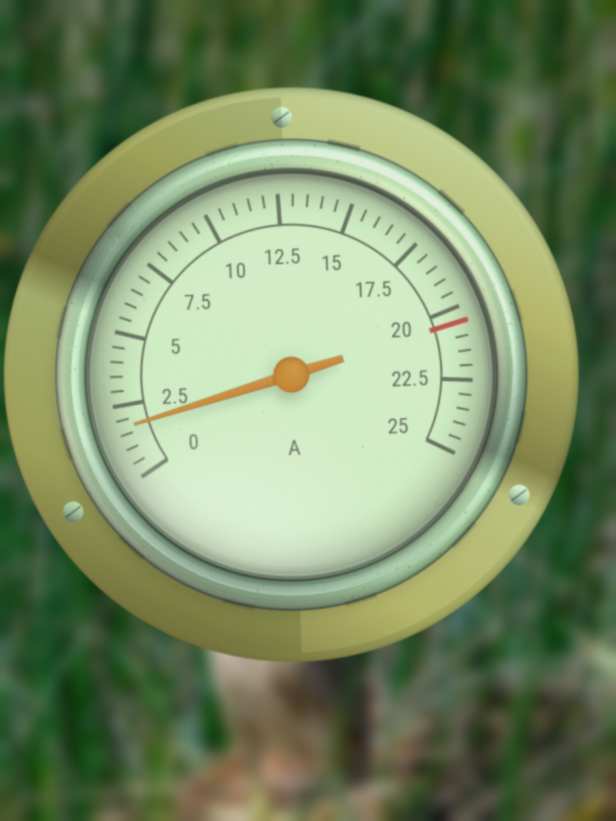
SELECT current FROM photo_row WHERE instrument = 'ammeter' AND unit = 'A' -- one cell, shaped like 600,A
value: 1.75,A
